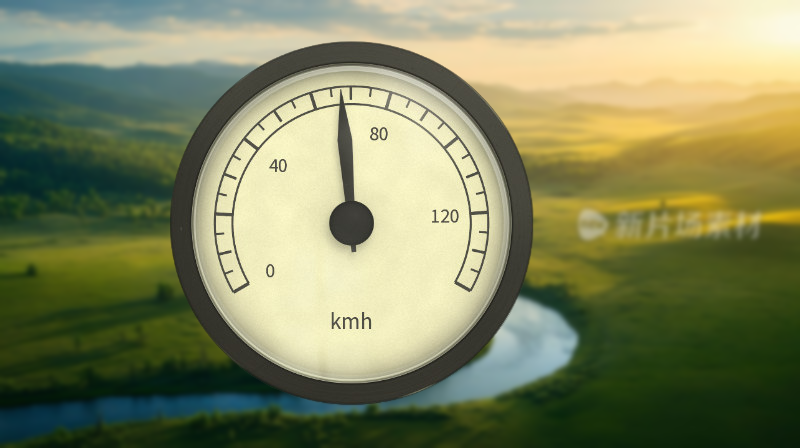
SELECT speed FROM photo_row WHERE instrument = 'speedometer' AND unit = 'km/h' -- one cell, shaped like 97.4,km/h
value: 67.5,km/h
